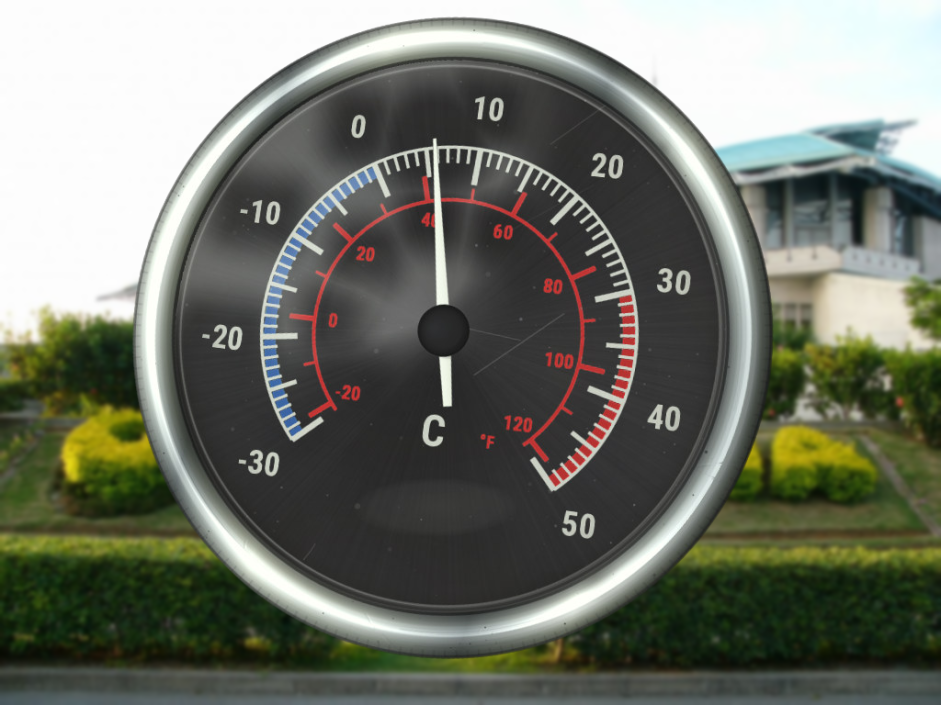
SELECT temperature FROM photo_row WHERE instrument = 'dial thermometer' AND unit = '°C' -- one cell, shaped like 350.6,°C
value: 6,°C
